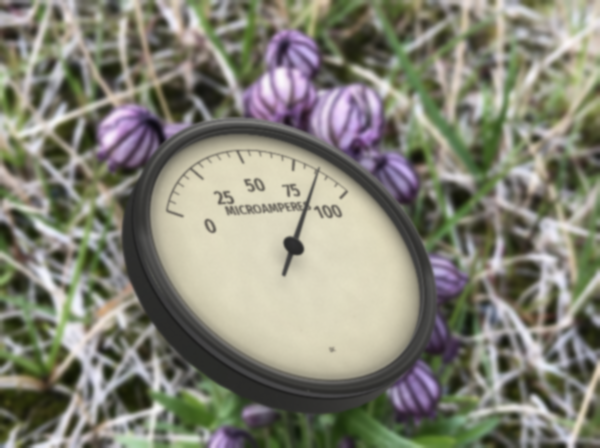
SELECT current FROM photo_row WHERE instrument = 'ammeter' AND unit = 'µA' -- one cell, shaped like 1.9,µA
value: 85,µA
